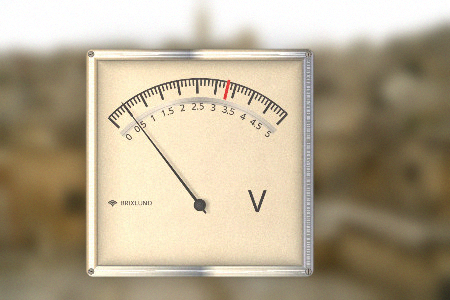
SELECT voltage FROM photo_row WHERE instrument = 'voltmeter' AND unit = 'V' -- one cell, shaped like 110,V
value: 0.5,V
